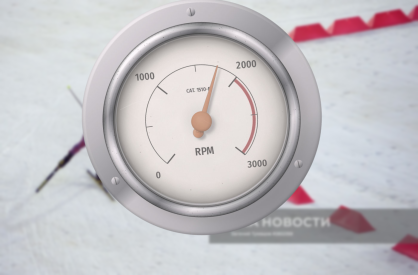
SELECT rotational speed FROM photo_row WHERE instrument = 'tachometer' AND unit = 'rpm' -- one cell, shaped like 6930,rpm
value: 1750,rpm
